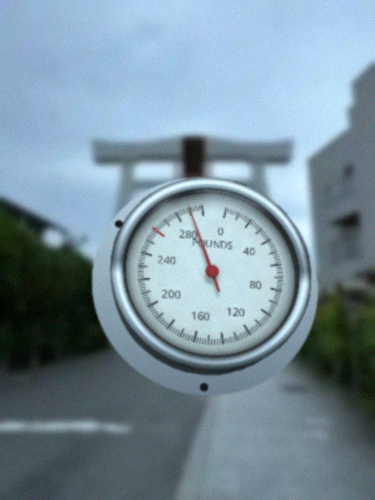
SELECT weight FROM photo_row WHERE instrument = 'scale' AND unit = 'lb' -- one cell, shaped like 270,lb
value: 290,lb
